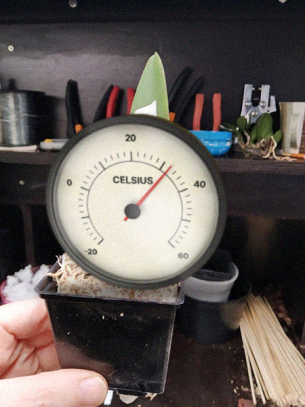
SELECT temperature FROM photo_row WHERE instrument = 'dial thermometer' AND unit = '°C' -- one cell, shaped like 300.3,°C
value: 32,°C
